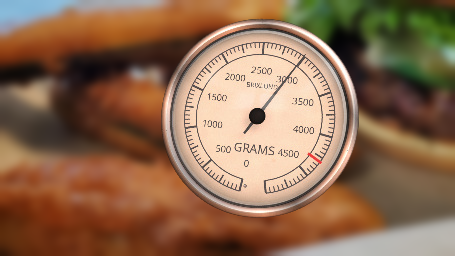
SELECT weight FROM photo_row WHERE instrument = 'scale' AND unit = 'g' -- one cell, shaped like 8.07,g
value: 3000,g
